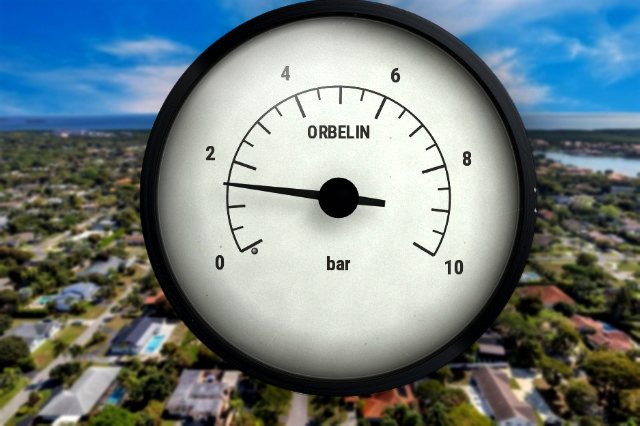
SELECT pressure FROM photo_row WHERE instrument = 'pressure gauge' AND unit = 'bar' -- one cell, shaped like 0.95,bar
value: 1.5,bar
